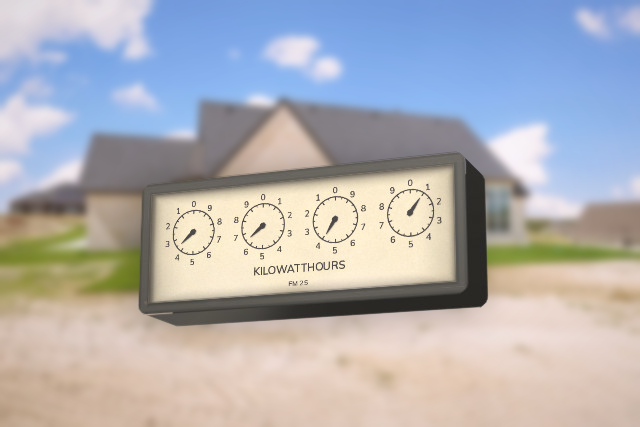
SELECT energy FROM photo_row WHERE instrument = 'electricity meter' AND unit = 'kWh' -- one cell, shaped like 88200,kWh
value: 3641,kWh
